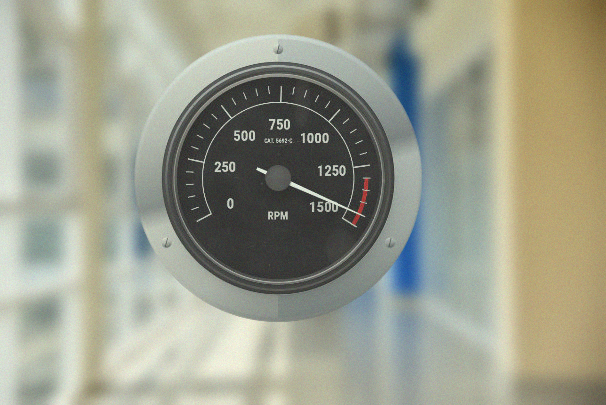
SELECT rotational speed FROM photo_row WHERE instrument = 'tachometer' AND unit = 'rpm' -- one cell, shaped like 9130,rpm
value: 1450,rpm
